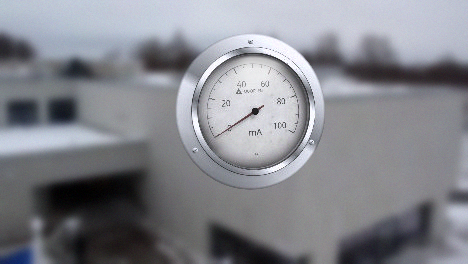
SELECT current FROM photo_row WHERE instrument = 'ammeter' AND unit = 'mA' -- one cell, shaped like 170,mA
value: 0,mA
